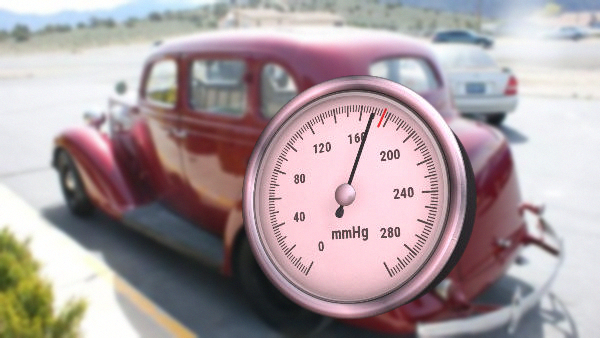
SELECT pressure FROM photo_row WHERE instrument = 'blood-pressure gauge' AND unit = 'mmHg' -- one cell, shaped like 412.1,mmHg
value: 170,mmHg
